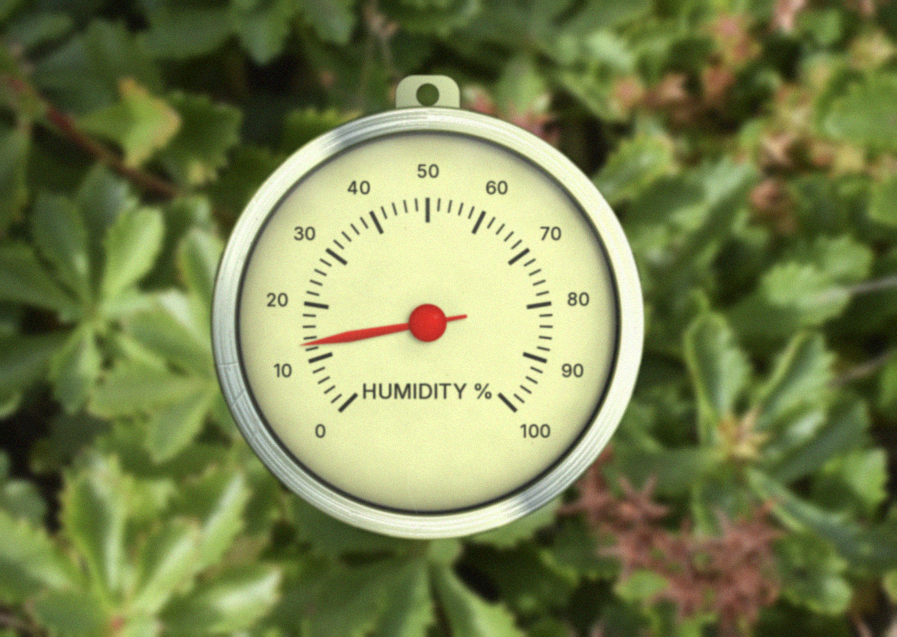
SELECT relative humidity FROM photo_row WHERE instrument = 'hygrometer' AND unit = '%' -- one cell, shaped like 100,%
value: 13,%
